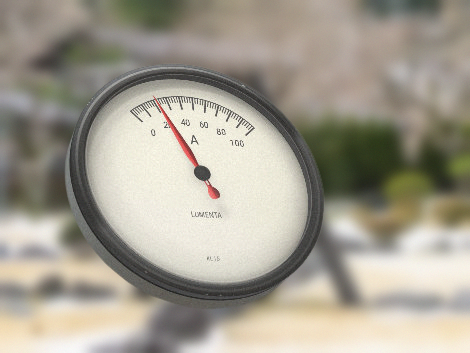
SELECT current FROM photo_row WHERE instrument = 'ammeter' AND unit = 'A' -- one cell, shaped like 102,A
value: 20,A
